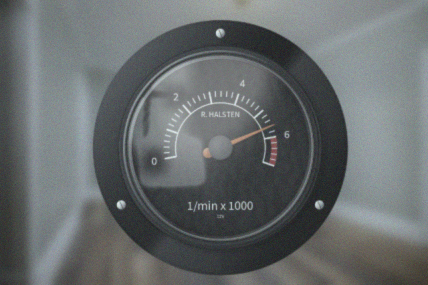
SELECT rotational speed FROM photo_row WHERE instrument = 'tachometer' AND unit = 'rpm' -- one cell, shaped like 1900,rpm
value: 5600,rpm
